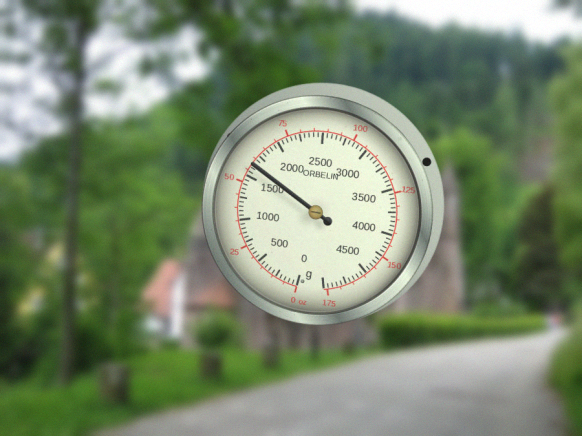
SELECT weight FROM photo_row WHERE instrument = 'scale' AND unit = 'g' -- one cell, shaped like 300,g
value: 1650,g
